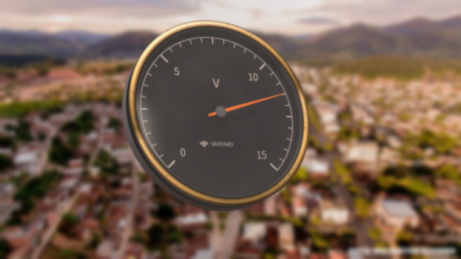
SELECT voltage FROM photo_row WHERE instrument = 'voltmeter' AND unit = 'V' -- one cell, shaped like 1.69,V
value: 11.5,V
